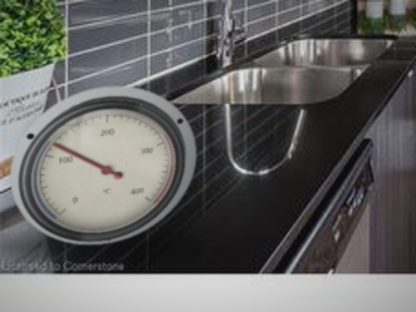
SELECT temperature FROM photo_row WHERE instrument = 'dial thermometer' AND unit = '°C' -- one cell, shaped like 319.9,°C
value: 120,°C
